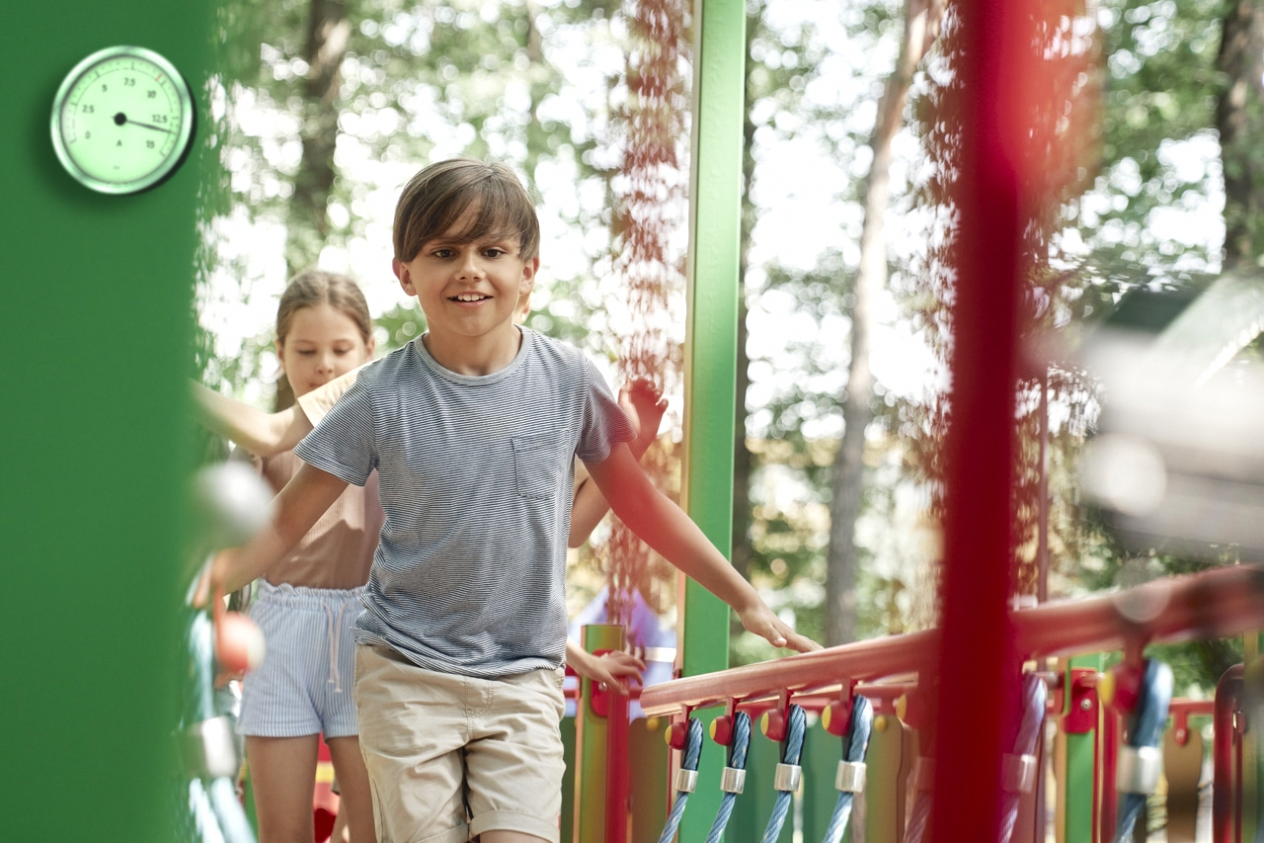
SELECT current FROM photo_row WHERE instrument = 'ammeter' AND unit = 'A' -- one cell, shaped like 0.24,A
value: 13.5,A
